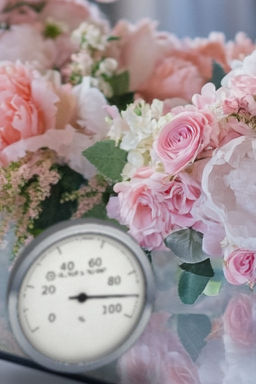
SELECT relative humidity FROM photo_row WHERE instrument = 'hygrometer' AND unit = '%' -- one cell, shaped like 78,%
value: 90,%
